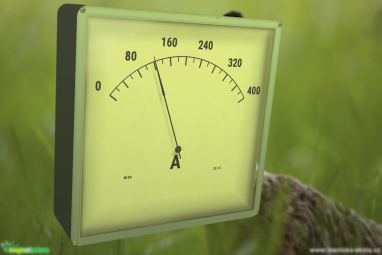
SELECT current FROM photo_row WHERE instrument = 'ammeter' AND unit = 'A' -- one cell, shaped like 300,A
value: 120,A
